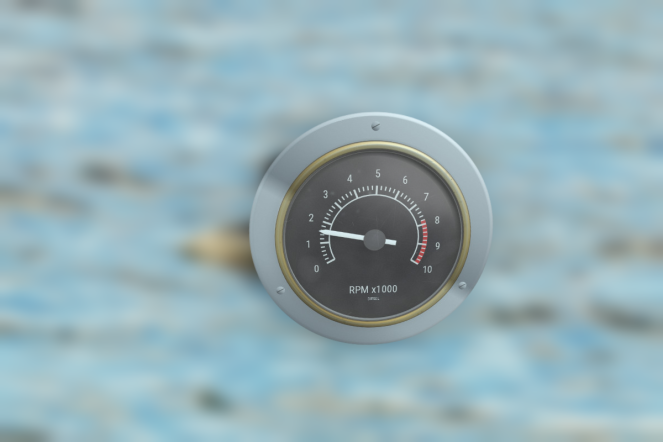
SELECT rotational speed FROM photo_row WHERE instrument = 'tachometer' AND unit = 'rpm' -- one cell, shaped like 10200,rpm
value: 1600,rpm
